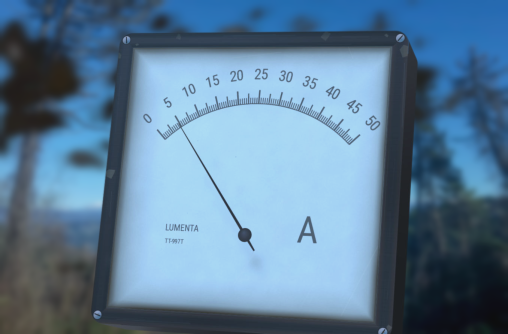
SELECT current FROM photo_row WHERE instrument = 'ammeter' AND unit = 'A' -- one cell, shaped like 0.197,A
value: 5,A
